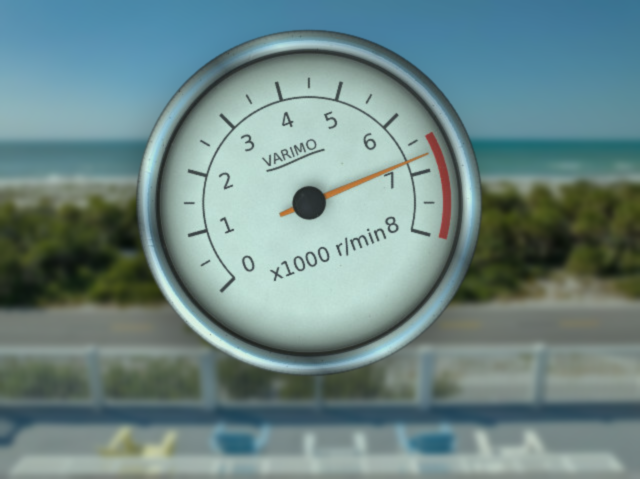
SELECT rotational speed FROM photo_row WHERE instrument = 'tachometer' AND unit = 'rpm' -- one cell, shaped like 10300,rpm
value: 6750,rpm
